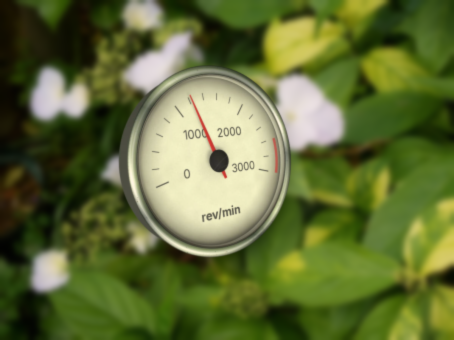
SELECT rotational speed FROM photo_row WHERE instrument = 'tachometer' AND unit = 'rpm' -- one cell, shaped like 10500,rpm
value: 1200,rpm
